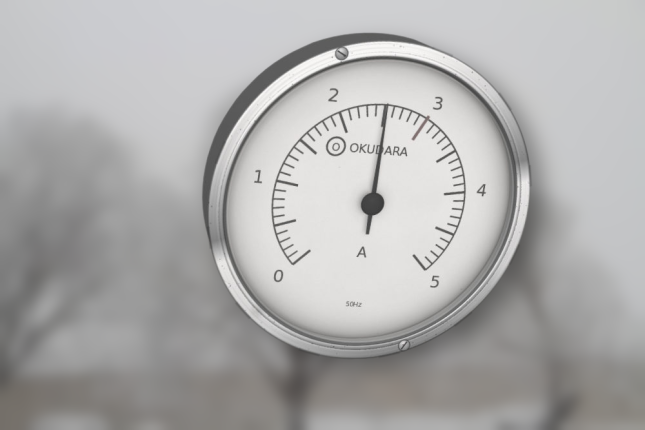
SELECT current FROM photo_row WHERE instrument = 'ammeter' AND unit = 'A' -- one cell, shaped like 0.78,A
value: 2.5,A
